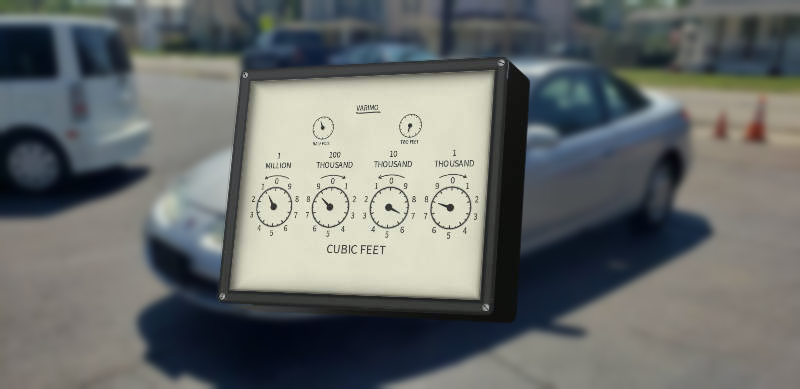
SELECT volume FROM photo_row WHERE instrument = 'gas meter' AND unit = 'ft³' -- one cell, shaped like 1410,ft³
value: 86800,ft³
